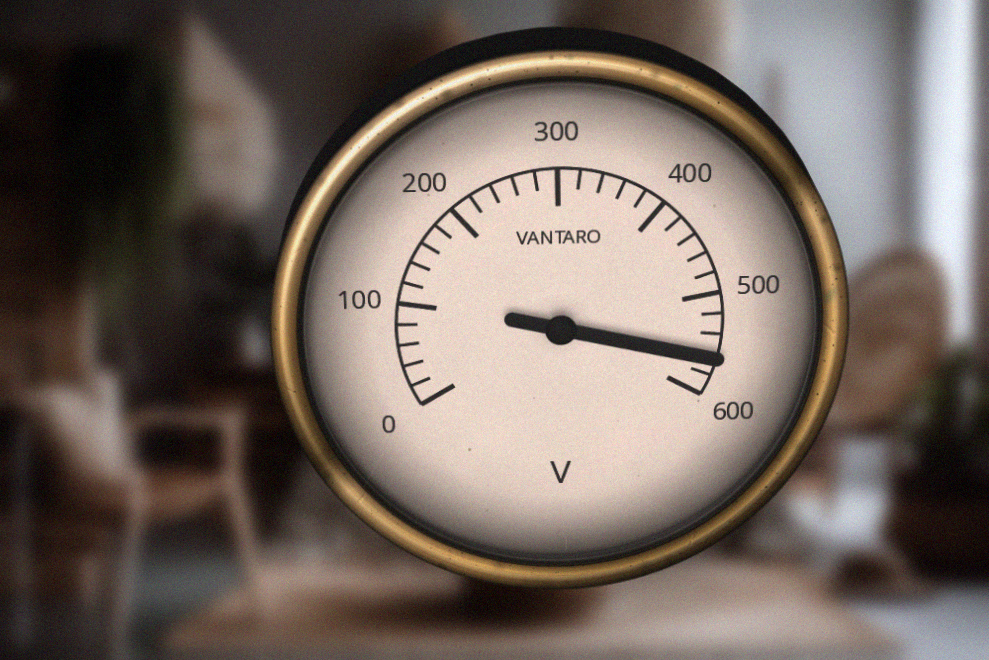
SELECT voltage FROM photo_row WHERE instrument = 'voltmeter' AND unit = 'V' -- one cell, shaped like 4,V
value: 560,V
